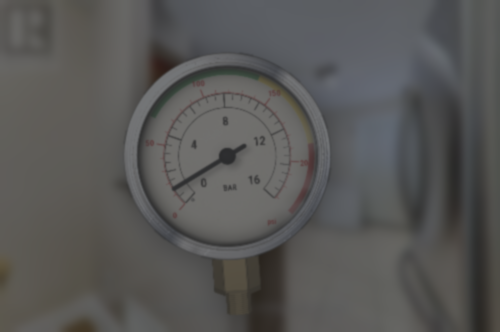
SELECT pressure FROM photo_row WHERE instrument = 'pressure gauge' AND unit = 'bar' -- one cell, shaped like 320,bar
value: 1,bar
